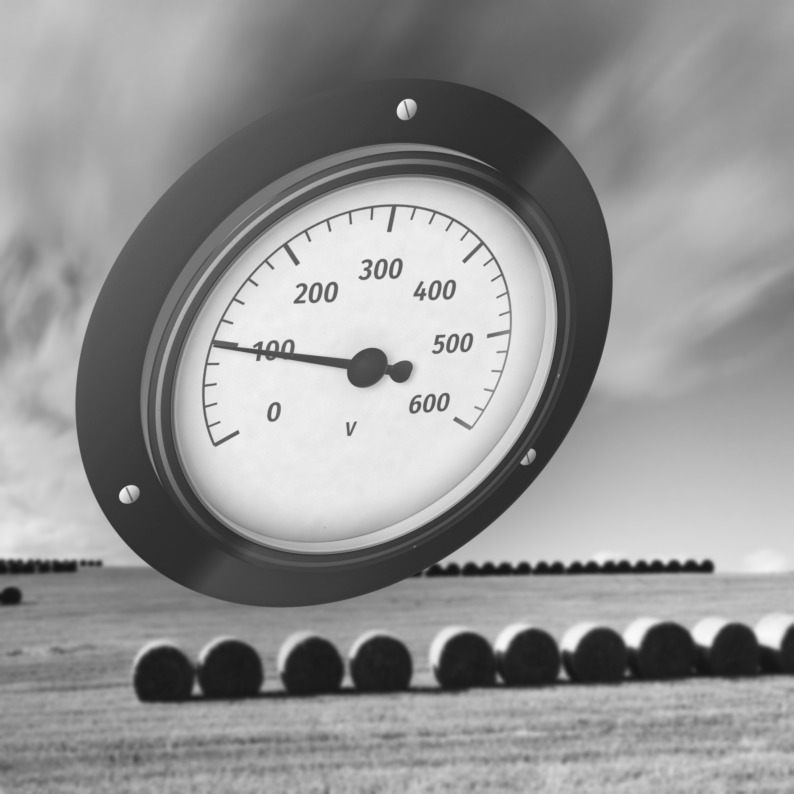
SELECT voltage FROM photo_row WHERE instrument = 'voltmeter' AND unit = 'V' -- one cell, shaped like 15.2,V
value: 100,V
